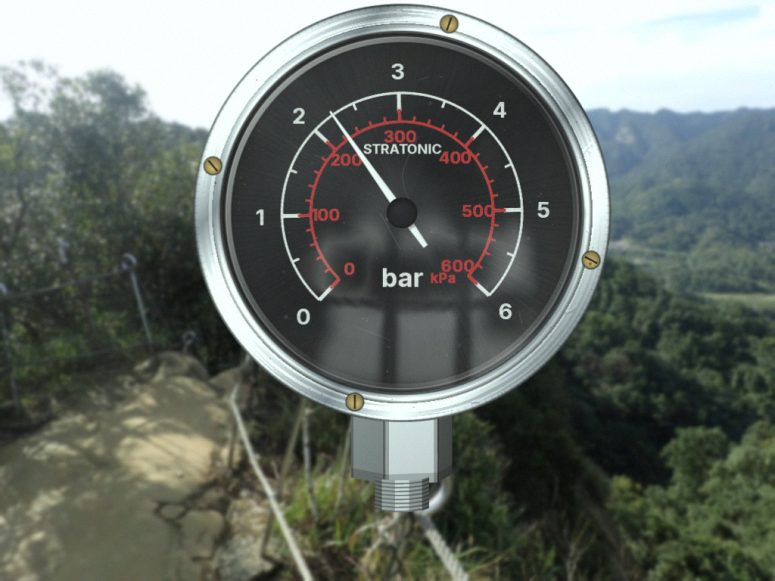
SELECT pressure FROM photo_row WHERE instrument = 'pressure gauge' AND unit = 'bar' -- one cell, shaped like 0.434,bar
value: 2.25,bar
